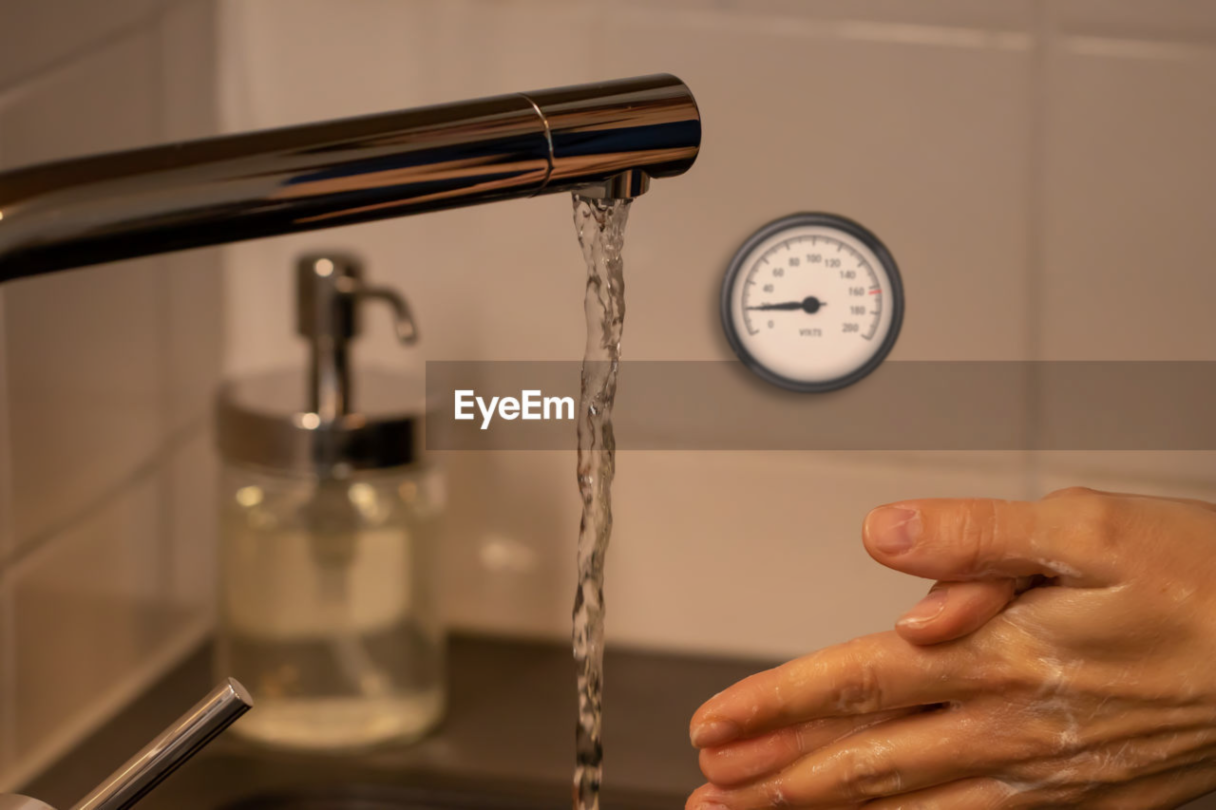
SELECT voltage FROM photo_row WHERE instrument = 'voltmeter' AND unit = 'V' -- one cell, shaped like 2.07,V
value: 20,V
